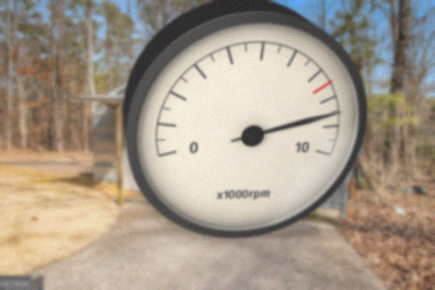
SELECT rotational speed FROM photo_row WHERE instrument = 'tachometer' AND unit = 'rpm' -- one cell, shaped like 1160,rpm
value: 8500,rpm
